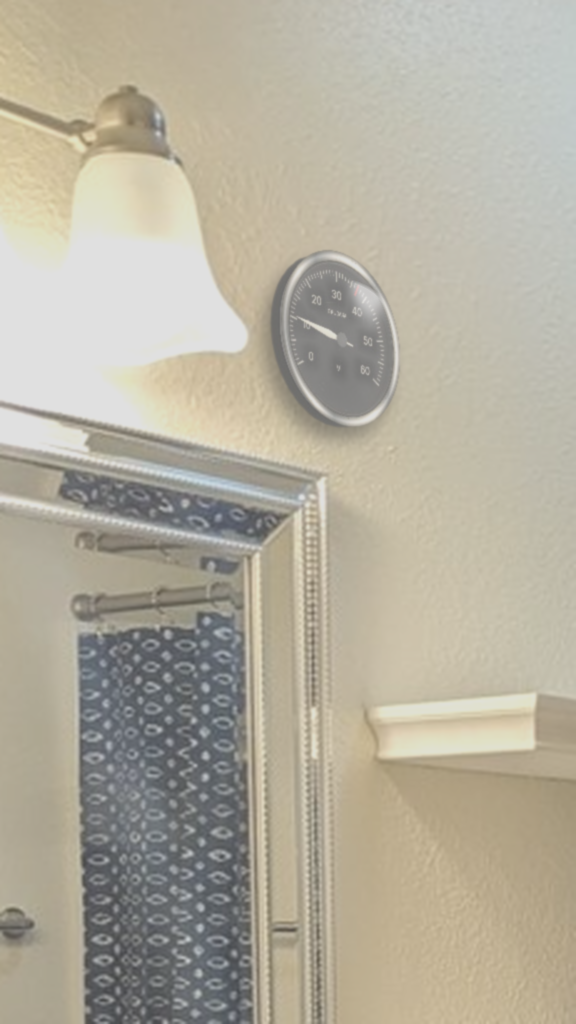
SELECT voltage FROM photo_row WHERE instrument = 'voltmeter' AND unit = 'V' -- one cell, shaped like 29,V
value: 10,V
